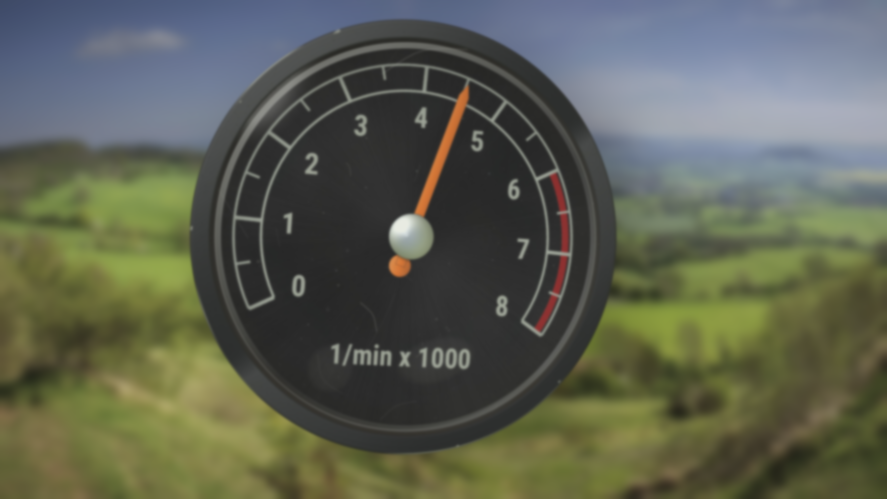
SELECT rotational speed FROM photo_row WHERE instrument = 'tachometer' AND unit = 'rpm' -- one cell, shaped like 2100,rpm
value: 4500,rpm
